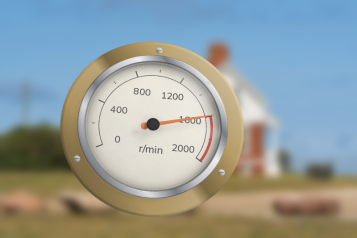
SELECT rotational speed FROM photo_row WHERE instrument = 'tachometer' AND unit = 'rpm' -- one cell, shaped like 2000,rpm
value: 1600,rpm
